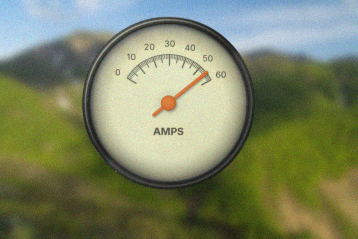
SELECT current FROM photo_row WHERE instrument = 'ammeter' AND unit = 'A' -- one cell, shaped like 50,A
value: 55,A
